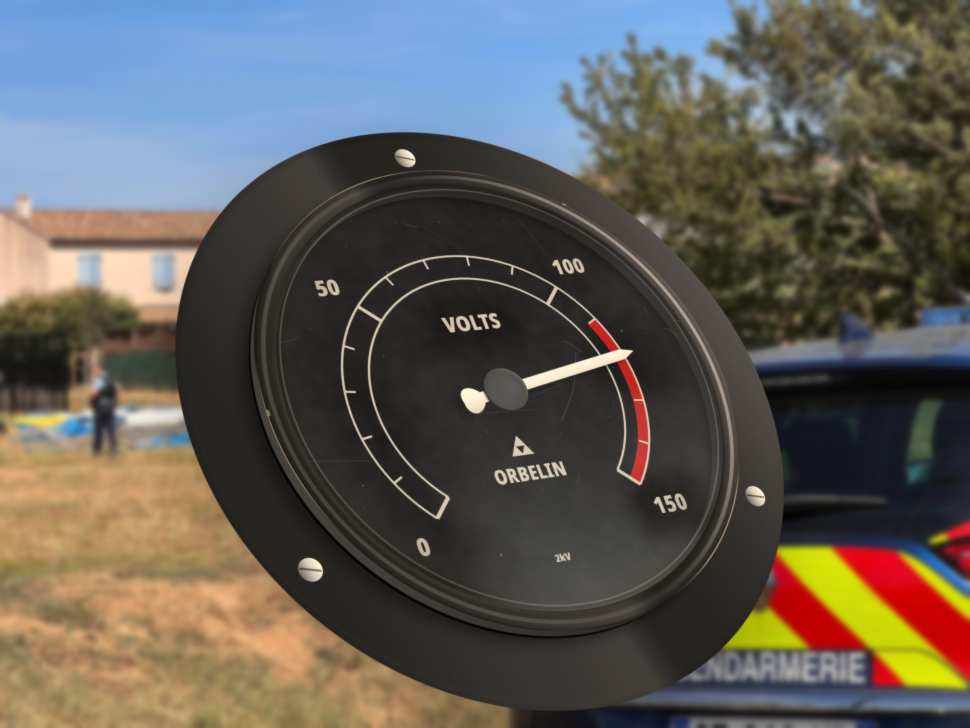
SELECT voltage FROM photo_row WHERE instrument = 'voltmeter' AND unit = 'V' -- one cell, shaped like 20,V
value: 120,V
